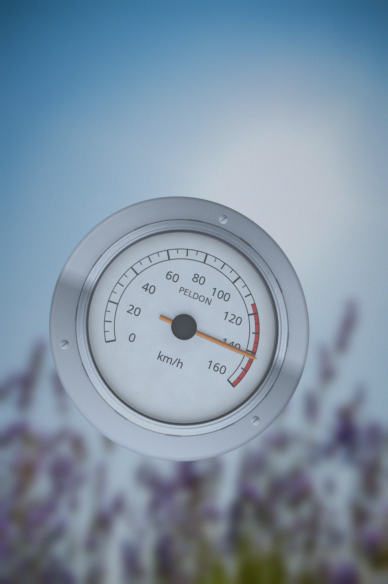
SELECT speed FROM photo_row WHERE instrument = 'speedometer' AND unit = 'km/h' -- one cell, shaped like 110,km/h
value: 142.5,km/h
